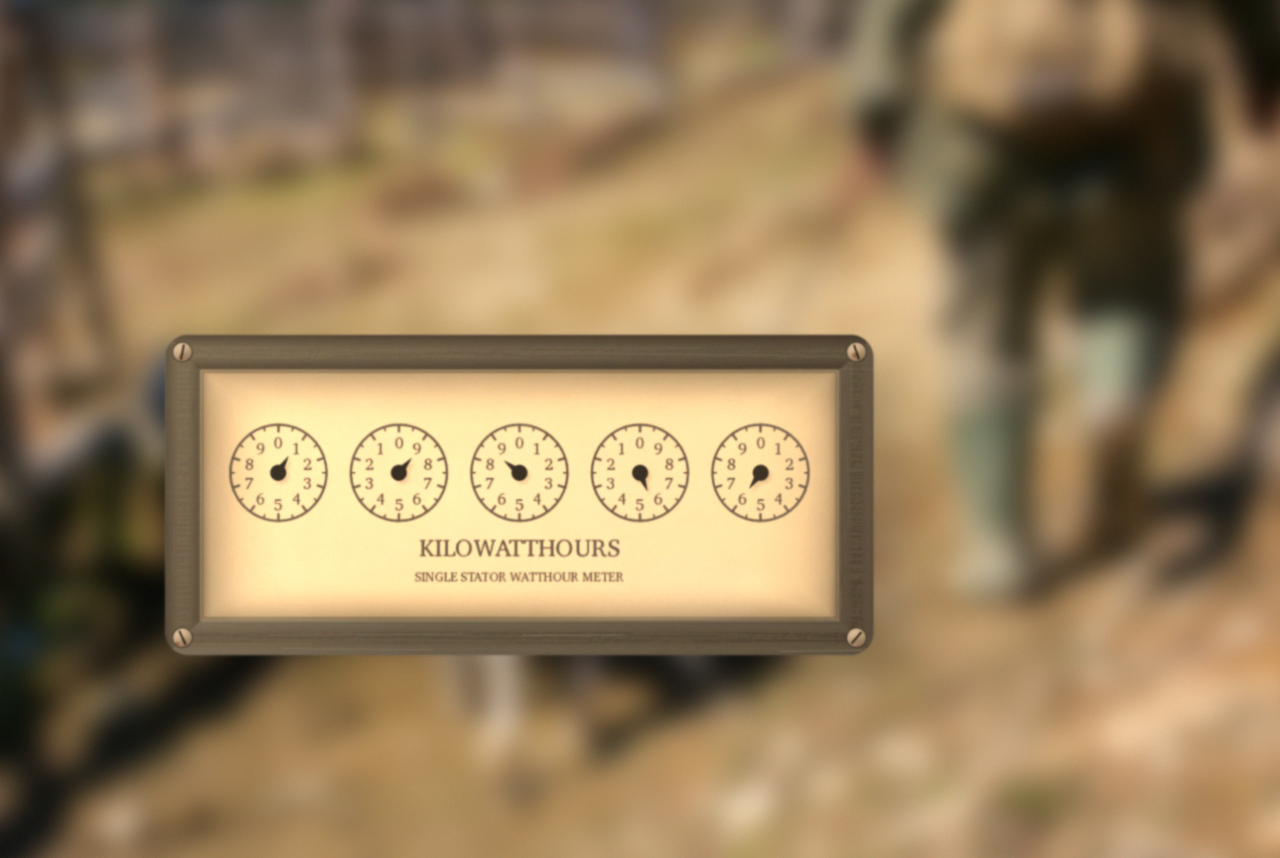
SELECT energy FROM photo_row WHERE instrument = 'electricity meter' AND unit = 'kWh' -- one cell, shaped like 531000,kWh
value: 8856,kWh
